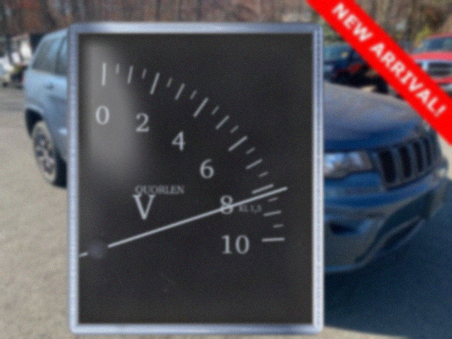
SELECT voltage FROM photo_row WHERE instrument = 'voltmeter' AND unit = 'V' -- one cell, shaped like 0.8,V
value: 8.25,V
